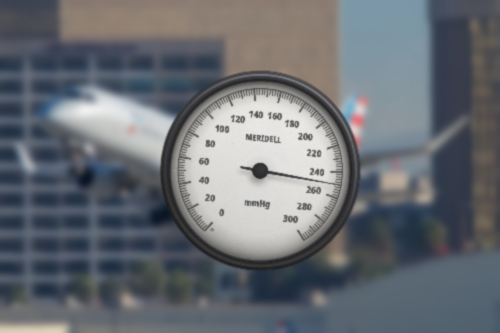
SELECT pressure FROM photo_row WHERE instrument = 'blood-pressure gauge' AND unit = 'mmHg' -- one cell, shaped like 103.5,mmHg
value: 250,mmHg
